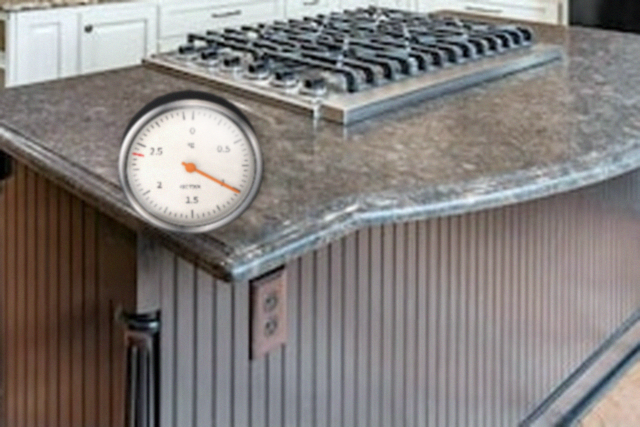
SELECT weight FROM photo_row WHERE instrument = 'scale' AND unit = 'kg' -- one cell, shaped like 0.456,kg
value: 1,kg
